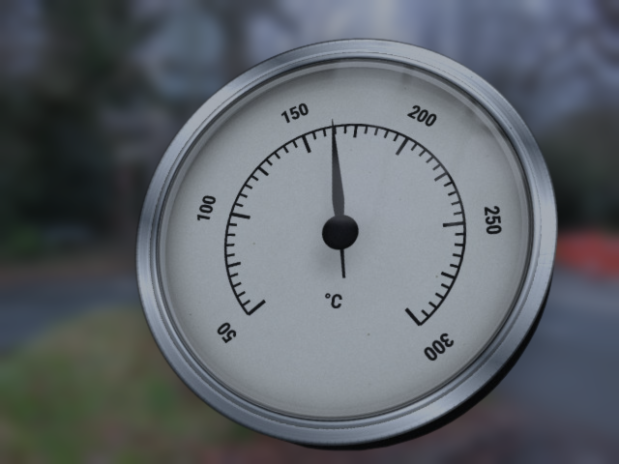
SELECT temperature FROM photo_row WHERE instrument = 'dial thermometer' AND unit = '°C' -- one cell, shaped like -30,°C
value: 165,°C
